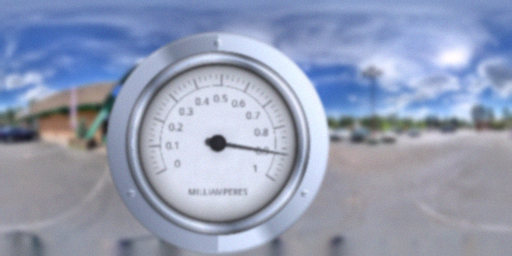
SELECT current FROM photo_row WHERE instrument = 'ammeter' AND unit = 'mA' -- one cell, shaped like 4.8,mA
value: 0.9,mA
